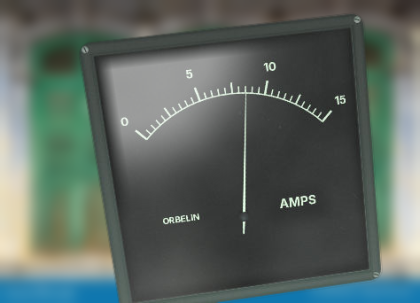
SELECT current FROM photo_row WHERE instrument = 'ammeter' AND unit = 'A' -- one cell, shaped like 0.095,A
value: 8.5,A
